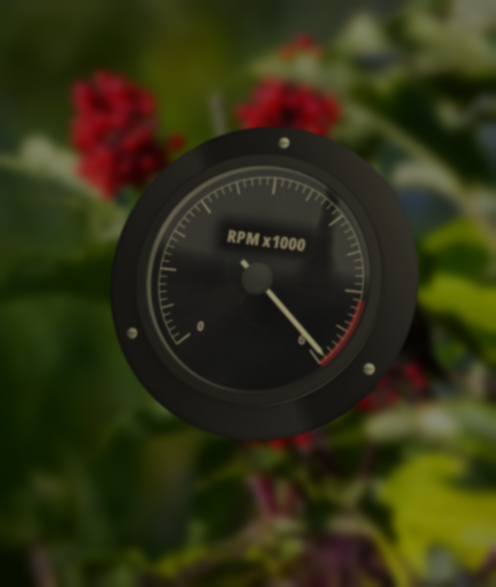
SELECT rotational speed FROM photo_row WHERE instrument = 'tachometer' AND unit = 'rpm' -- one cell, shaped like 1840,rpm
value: 5900,rpm
